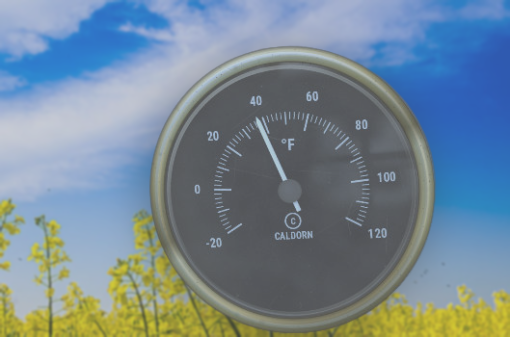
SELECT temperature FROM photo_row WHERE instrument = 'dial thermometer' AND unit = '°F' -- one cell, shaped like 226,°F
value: 38,°F
